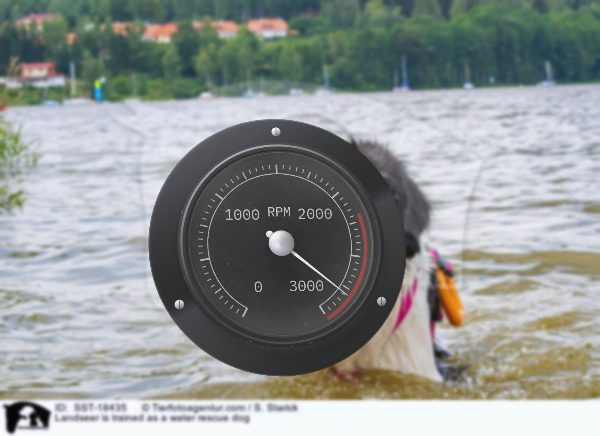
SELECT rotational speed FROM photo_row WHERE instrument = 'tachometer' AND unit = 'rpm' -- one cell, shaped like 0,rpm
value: 2800,rpm
